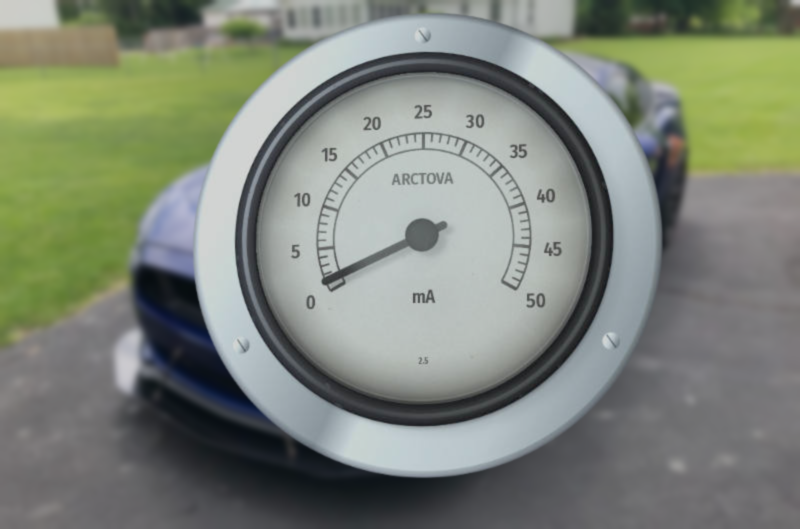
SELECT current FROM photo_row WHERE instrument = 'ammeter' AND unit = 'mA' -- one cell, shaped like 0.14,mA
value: 1,mA
